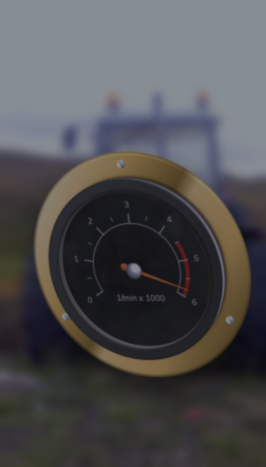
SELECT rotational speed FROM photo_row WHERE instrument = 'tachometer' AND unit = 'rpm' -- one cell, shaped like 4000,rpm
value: 5750,rpm
